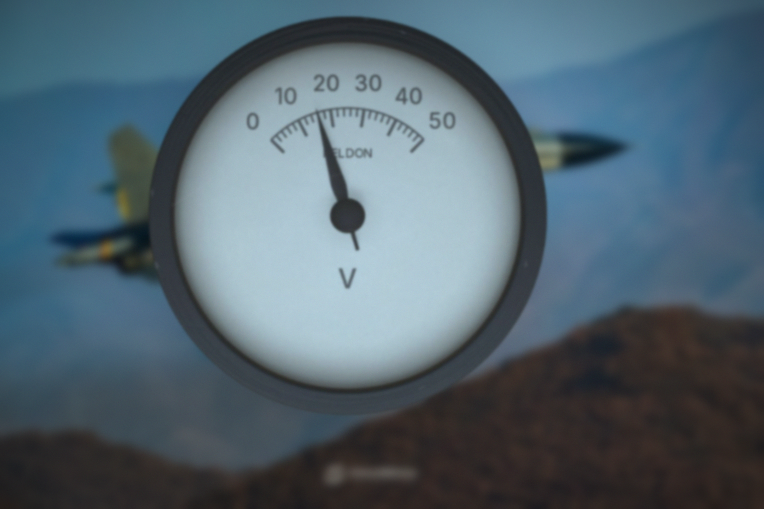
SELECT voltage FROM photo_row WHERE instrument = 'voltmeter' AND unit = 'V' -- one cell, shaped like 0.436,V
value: 16,V
